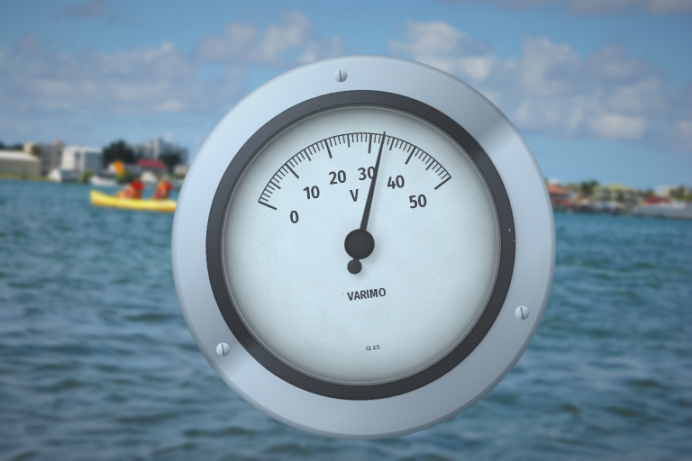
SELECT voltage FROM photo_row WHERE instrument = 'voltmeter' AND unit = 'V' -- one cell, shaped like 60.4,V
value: 33,V
